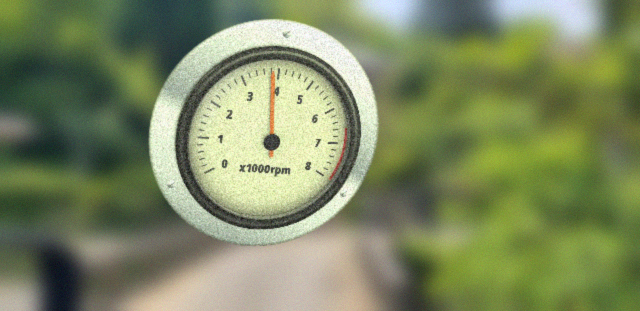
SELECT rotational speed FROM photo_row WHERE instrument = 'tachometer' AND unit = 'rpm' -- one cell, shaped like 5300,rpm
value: 3800,rpm
